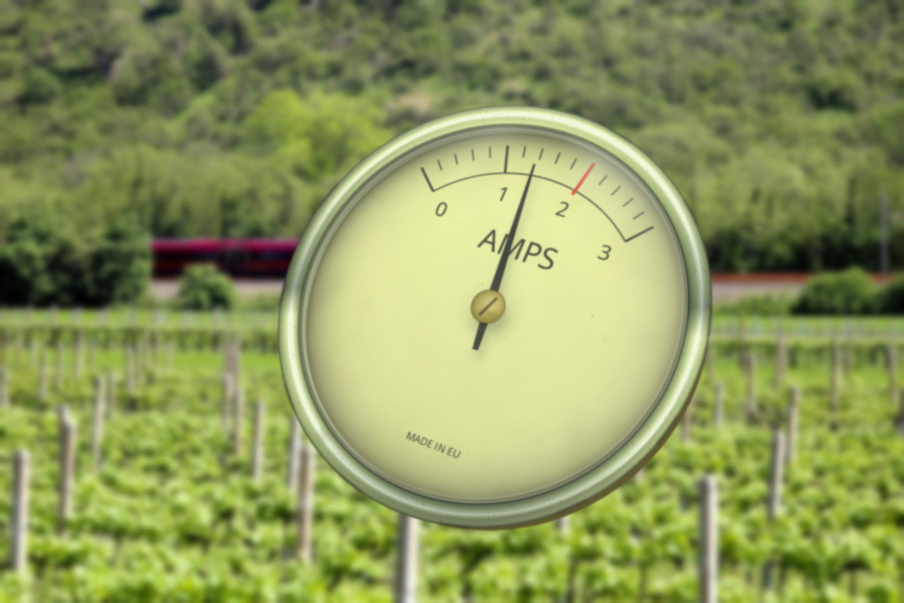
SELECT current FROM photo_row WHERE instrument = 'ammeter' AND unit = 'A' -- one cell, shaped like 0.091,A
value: 1.4,A
